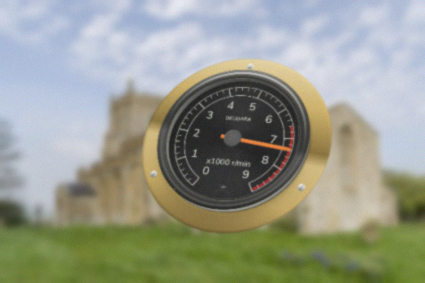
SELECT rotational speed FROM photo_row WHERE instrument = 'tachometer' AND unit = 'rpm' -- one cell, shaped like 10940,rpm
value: 7400,rpm
